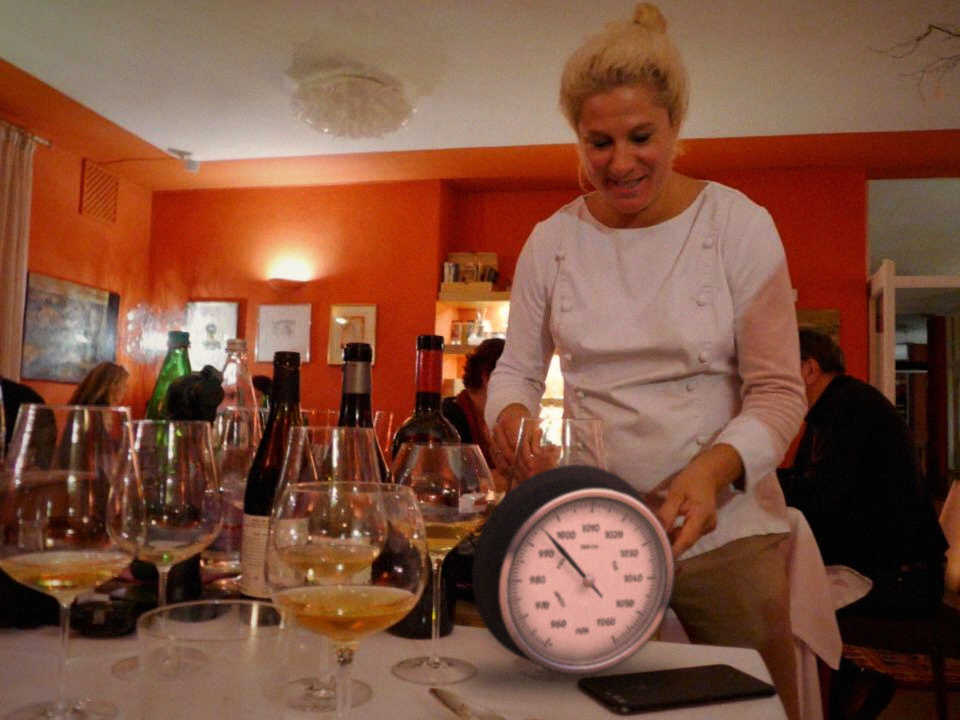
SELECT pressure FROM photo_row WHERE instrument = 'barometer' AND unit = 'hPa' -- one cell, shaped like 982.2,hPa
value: 995,hPa
